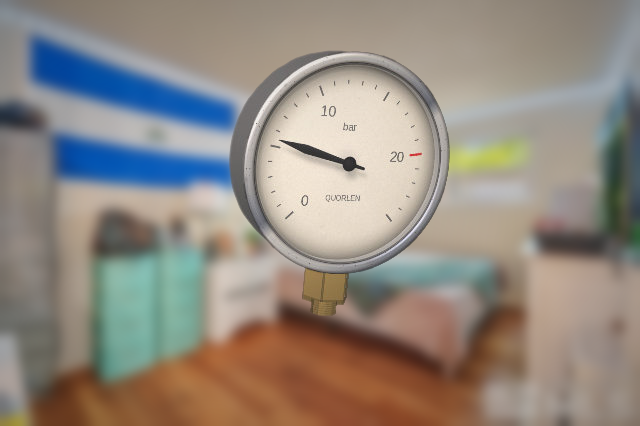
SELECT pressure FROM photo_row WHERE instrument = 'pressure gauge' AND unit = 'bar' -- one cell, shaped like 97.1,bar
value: 5.5,bar
